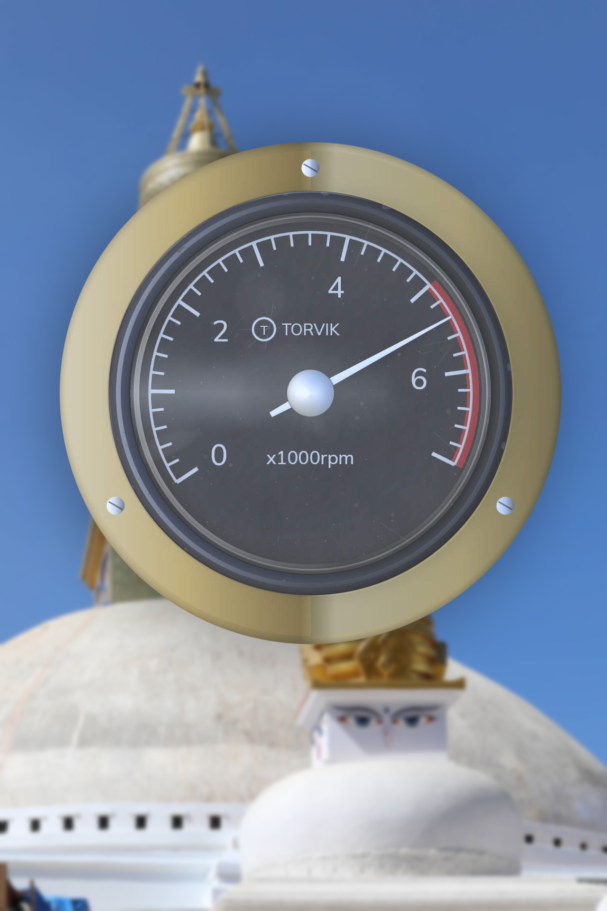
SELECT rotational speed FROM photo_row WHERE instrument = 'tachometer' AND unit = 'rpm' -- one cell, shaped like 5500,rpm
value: 5400,rpm
